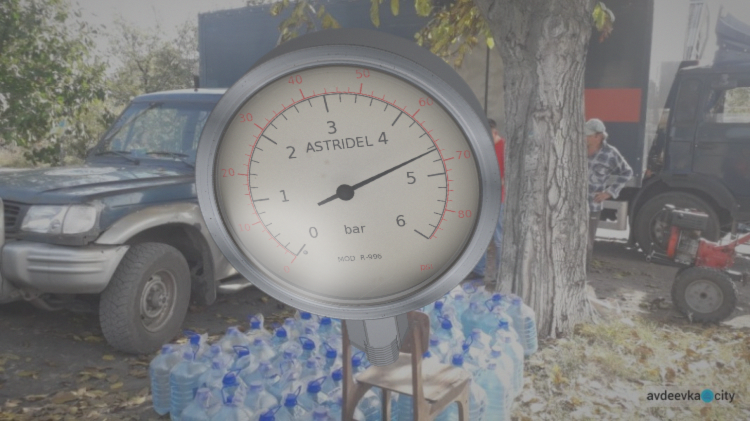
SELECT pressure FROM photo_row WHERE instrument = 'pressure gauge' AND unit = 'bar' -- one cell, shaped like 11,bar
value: 4.6,bar
